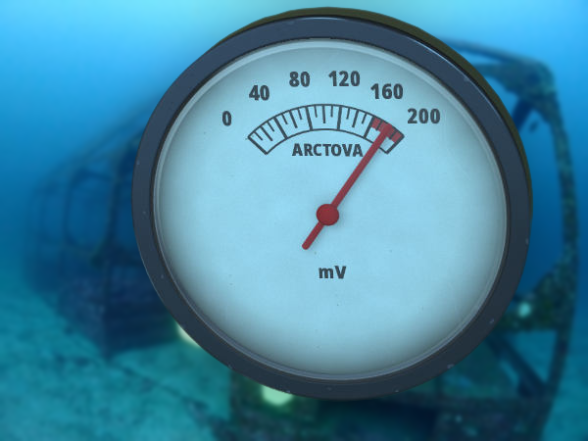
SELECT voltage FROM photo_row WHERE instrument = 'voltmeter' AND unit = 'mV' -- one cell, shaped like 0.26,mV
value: 180,mV
